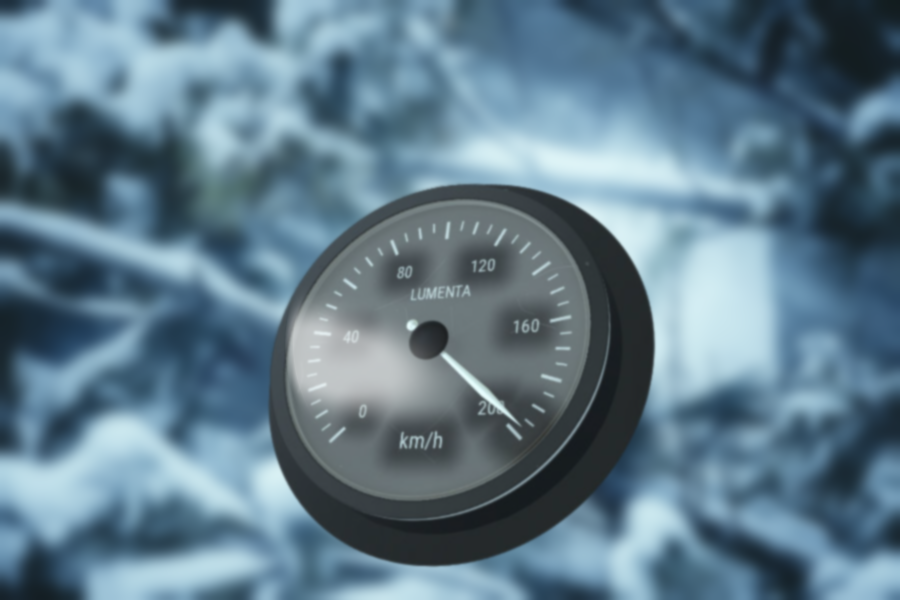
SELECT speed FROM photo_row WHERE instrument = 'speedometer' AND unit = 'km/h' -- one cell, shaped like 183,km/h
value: 197.5,km/h
